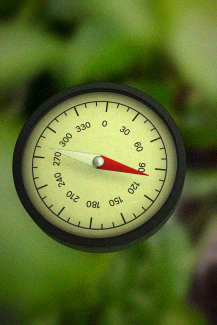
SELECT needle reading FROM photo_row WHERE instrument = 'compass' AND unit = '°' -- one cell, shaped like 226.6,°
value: 100,°
